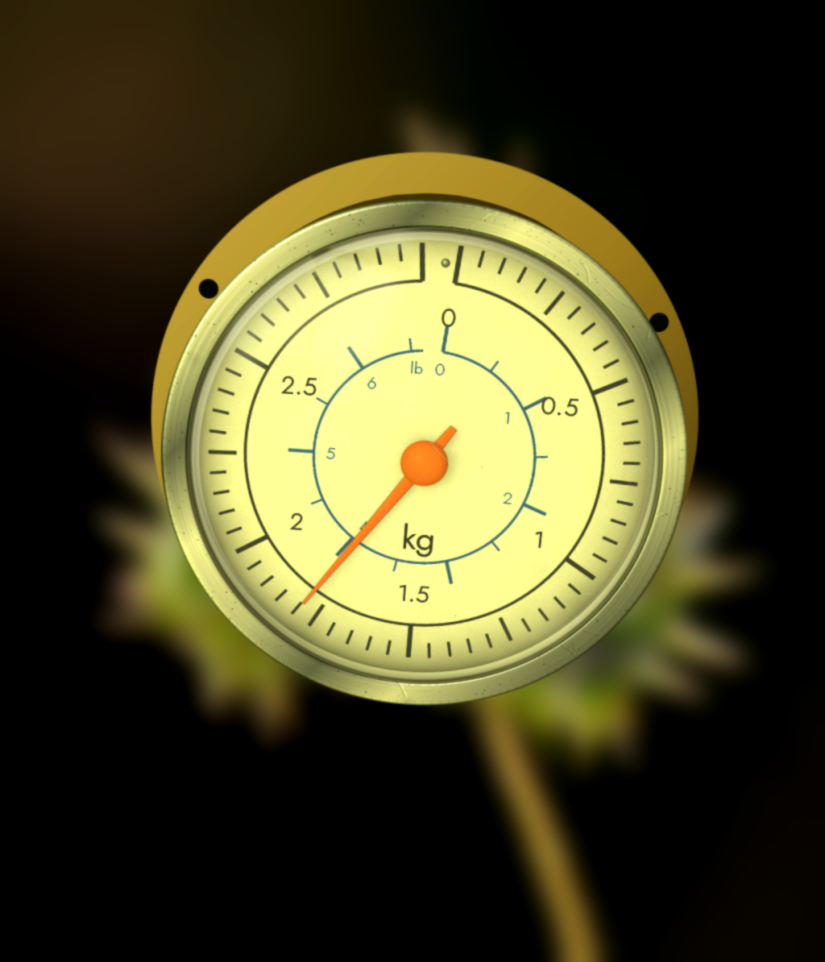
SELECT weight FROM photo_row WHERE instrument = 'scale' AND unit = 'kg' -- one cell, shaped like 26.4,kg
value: 1.8,kg
